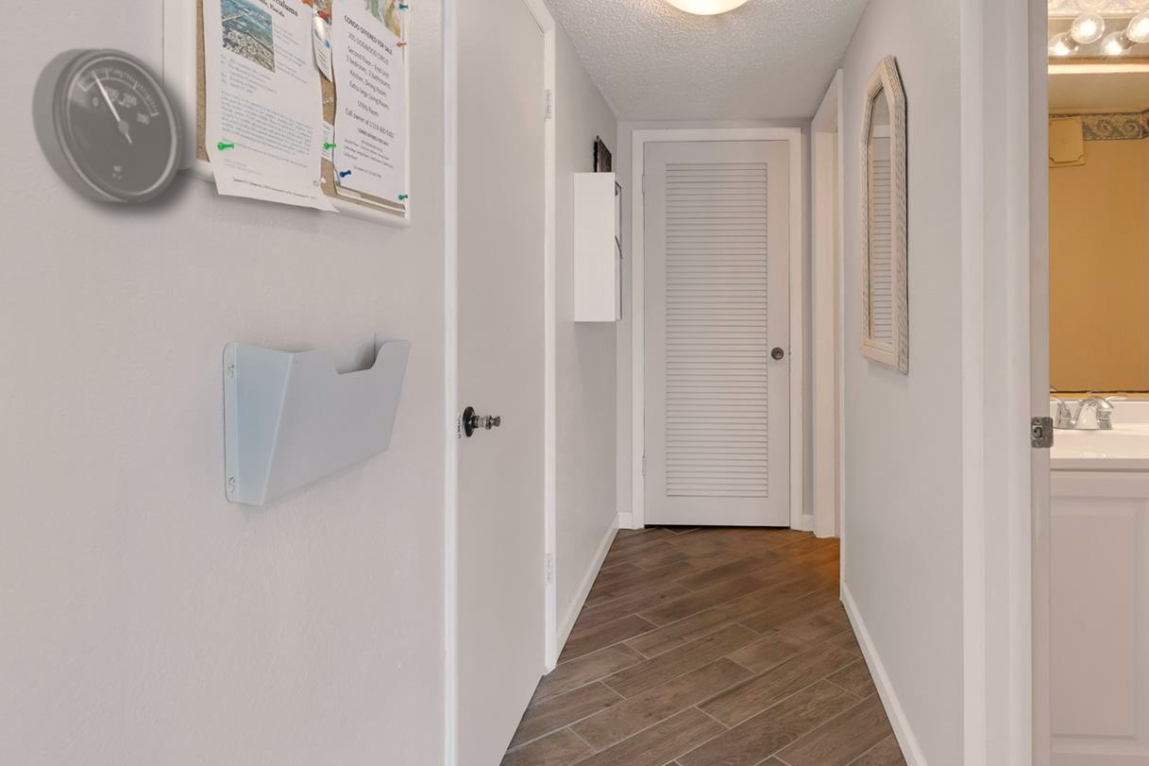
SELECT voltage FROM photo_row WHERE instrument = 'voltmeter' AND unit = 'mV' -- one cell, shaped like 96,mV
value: 50,mV
